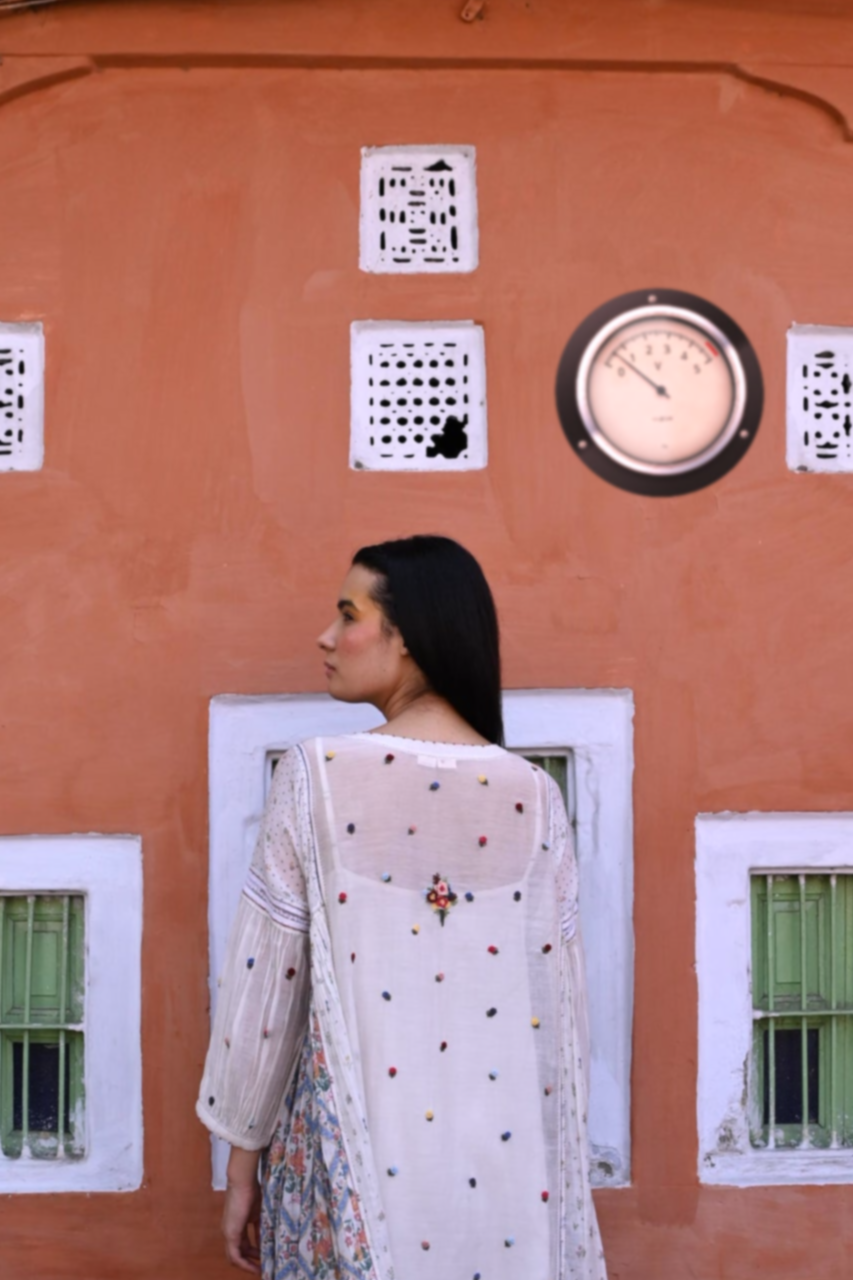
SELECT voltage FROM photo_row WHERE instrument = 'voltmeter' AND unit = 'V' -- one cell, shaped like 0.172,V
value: 0.5,V
